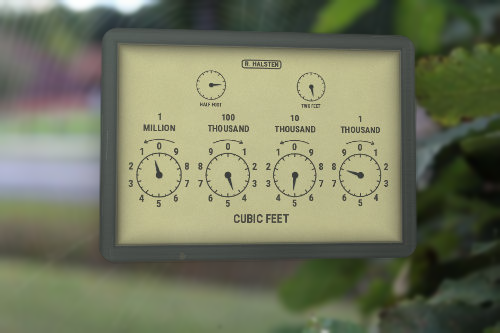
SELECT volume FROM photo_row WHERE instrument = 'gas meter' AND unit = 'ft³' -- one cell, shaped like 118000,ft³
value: 44800,ft³
